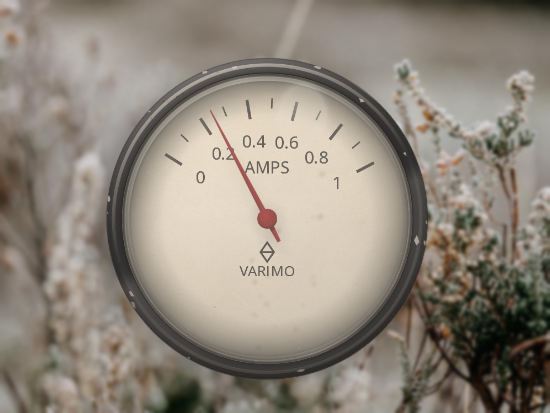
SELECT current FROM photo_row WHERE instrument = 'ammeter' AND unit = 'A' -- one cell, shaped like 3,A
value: 0.25,A
